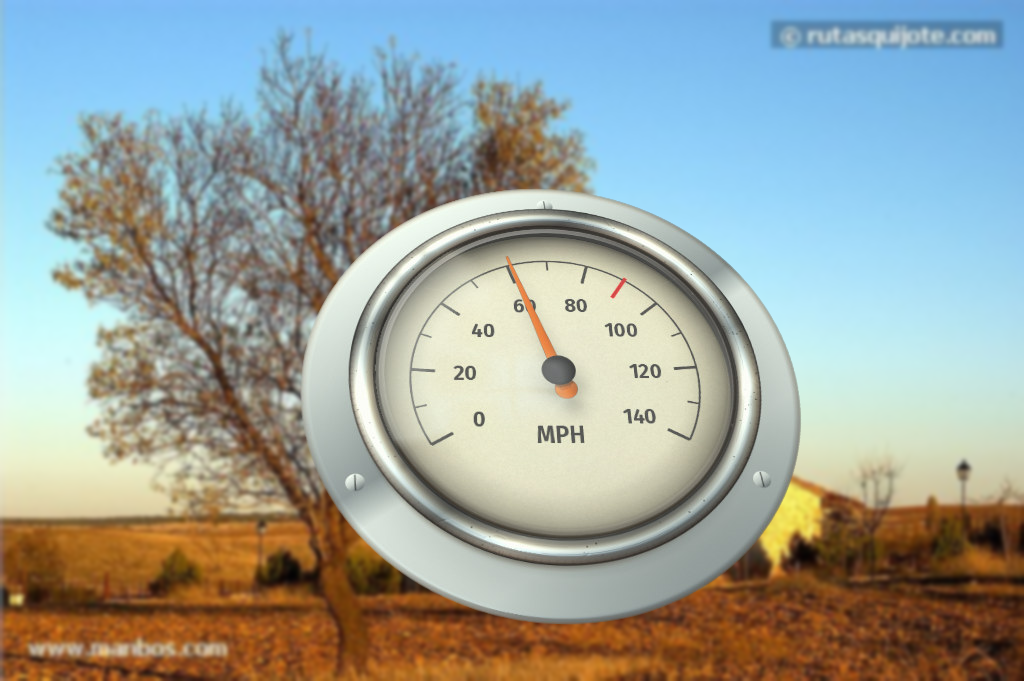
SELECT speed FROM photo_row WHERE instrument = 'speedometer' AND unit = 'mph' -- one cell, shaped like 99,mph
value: 60,mph
